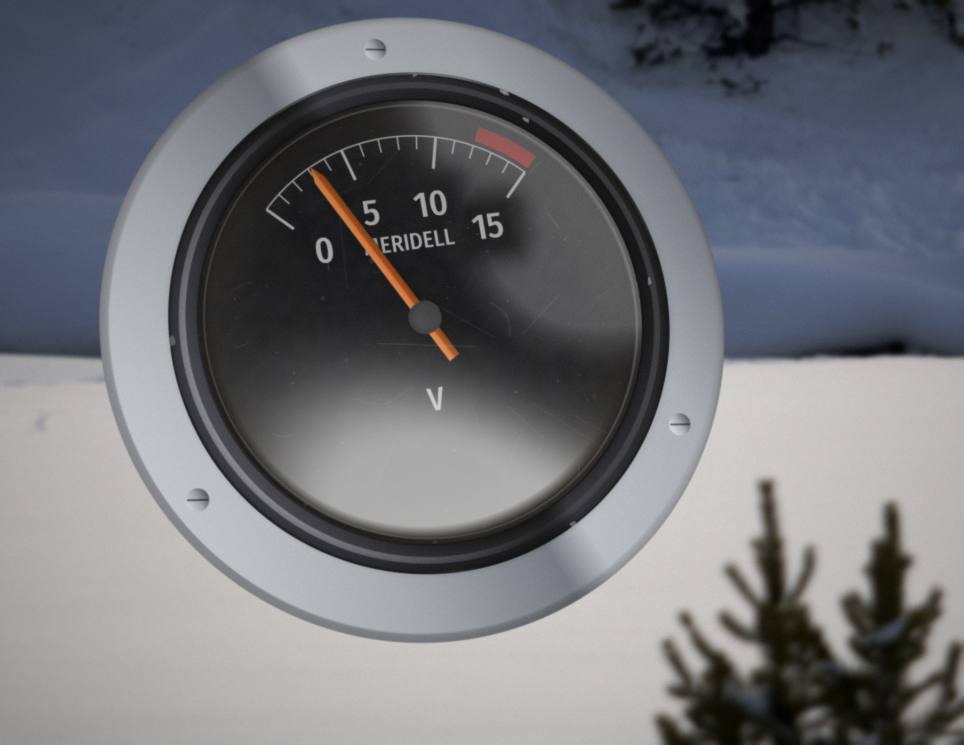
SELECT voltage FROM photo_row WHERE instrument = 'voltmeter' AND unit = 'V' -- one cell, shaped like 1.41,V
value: 3,V
